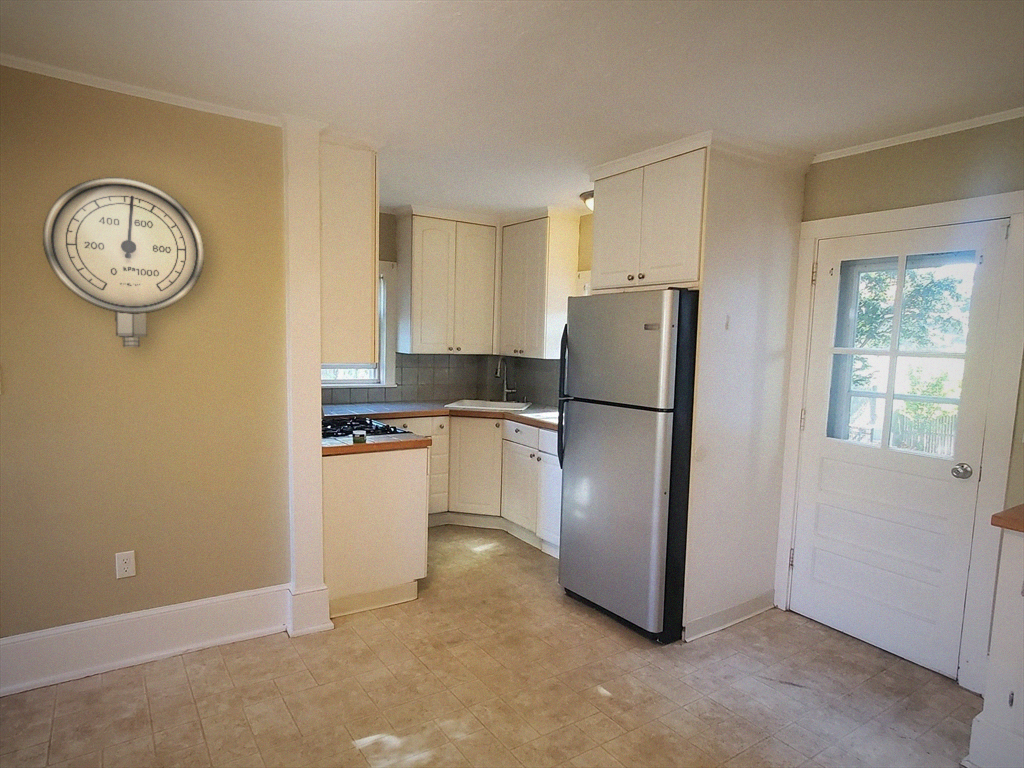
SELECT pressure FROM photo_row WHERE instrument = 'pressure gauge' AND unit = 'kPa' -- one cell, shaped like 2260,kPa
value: 525,kPa
